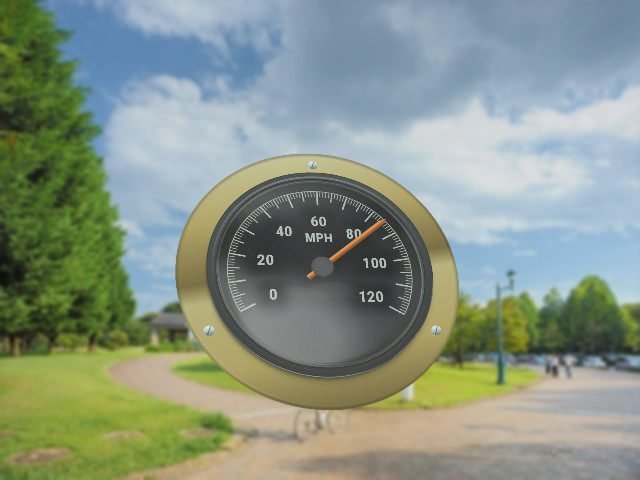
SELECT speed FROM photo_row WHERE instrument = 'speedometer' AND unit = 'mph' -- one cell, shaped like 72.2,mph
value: 85,mph
